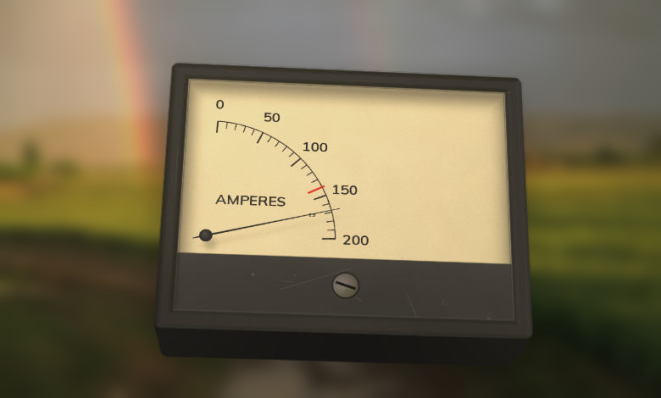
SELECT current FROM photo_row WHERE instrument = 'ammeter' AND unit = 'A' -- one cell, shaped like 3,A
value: 170,A
